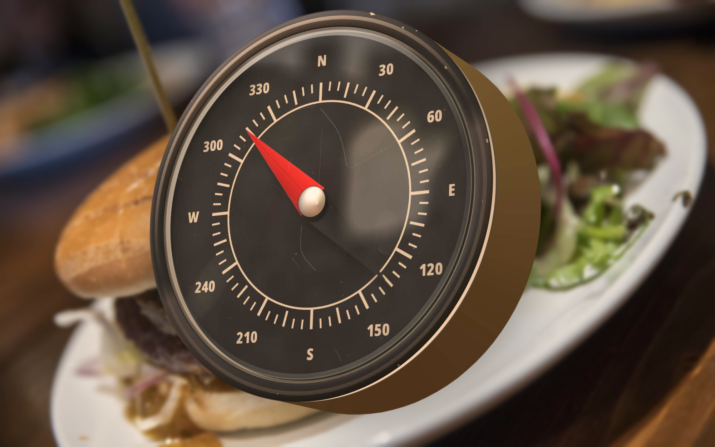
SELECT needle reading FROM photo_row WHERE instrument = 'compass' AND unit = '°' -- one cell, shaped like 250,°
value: 315,°
